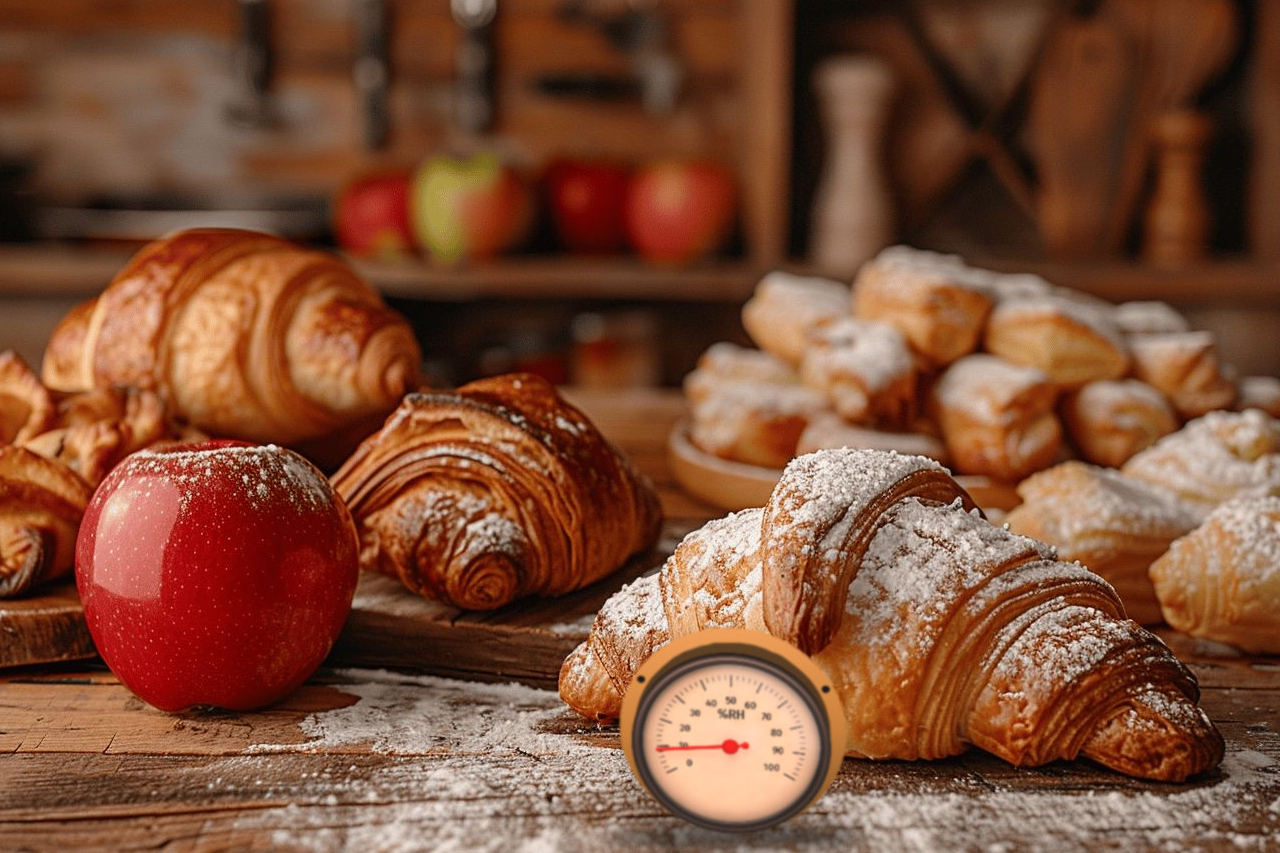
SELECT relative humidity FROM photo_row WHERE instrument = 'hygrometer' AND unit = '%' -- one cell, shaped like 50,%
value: 10,%
